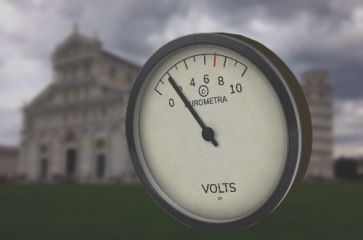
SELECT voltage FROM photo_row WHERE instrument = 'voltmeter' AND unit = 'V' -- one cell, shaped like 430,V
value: 2,V
